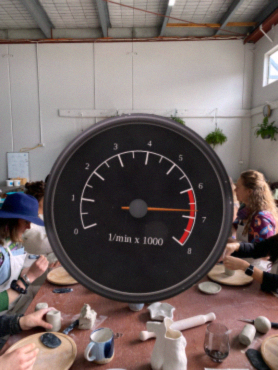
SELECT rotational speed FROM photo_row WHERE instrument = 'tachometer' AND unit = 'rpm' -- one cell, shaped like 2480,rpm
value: 6750,rpm
